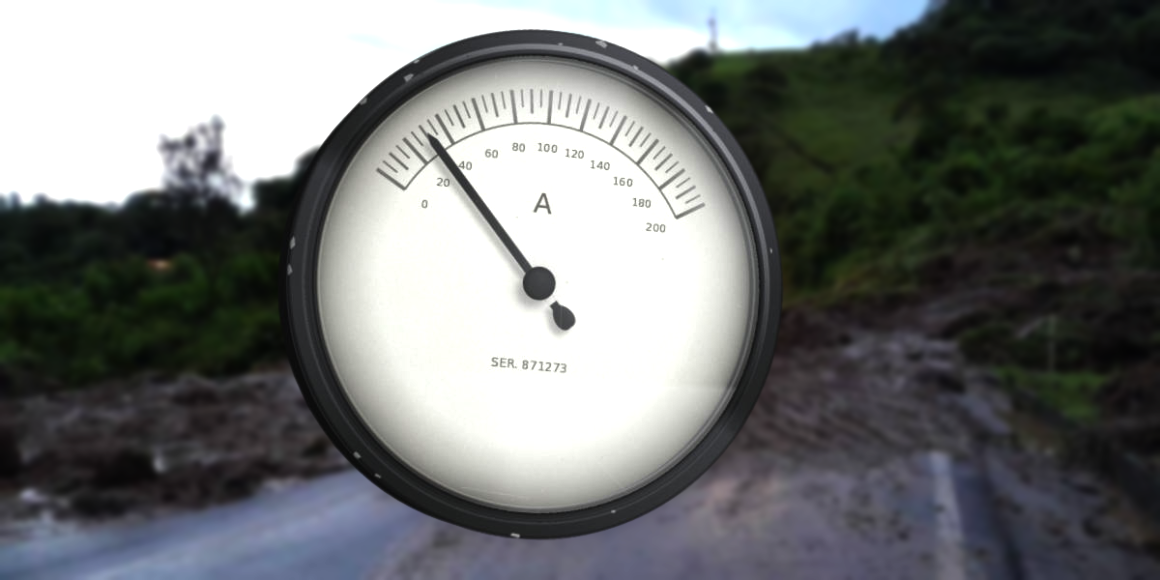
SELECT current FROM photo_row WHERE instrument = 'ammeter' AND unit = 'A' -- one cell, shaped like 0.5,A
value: 30,A
